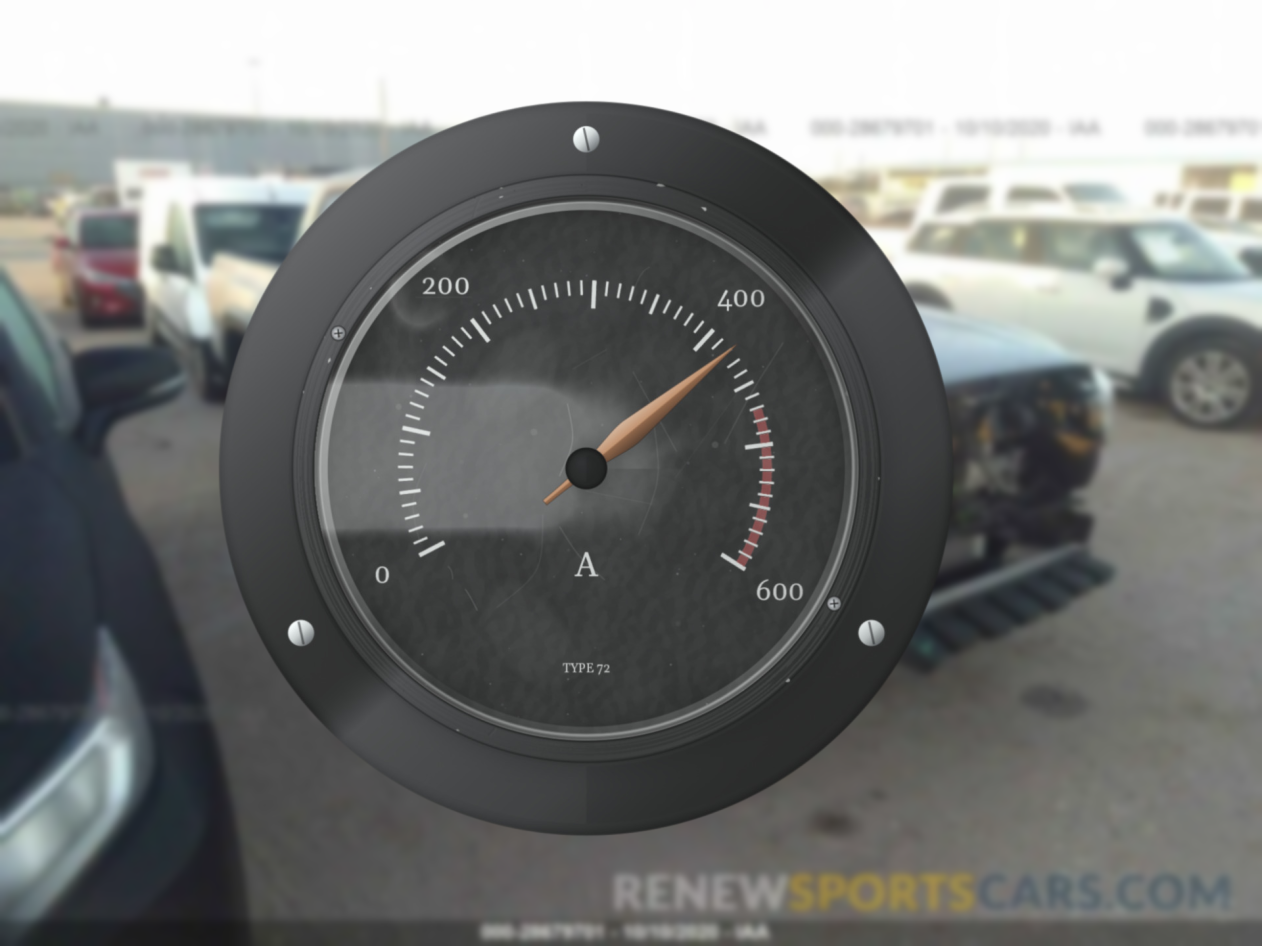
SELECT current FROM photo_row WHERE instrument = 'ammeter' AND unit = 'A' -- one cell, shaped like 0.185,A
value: 420,A
